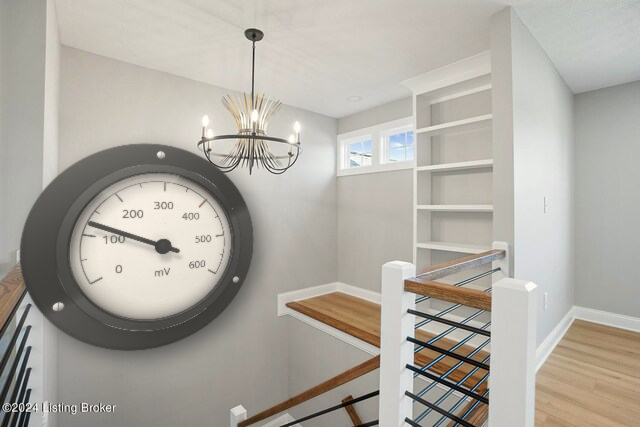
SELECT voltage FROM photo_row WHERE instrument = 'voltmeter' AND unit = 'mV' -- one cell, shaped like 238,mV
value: 125,mV
